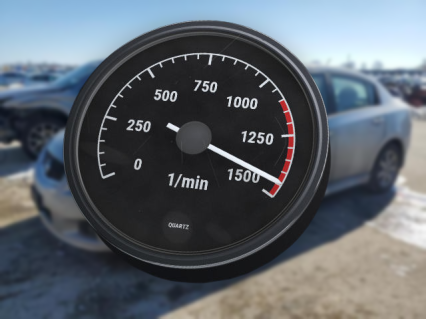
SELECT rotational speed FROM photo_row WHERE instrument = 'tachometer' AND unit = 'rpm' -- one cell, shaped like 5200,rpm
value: 1450,rpm
